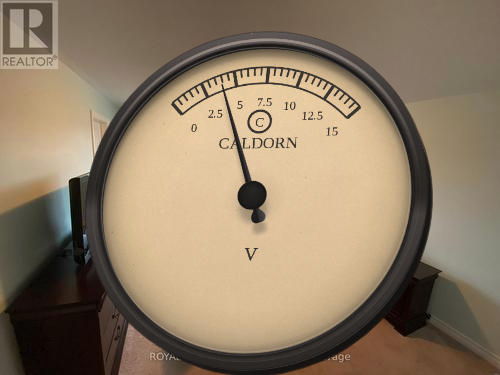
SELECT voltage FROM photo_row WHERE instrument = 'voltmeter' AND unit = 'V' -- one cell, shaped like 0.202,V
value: 4,V
